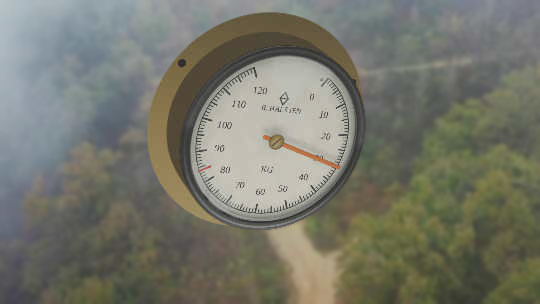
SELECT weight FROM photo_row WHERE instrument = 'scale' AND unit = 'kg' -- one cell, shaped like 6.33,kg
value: 30,kg
